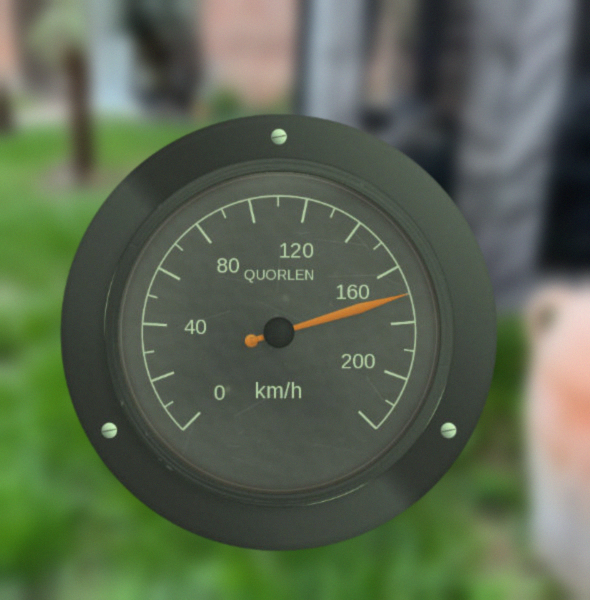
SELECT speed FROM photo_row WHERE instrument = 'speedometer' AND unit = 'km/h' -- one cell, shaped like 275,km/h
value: 170,km/h
